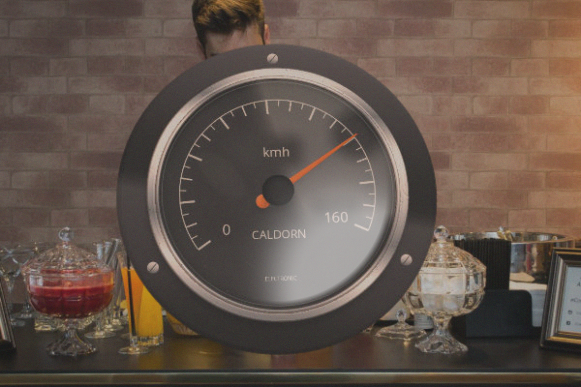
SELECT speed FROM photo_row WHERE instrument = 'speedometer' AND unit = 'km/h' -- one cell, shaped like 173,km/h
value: 120,km/h
